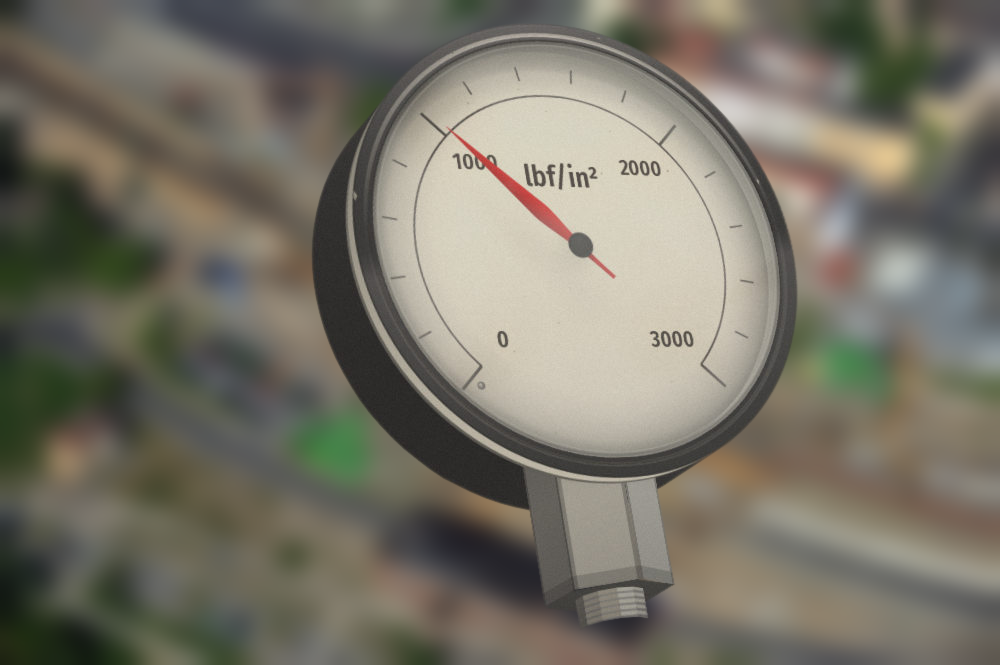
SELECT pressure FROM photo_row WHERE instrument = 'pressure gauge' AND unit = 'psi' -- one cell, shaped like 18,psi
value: 1000,psi
